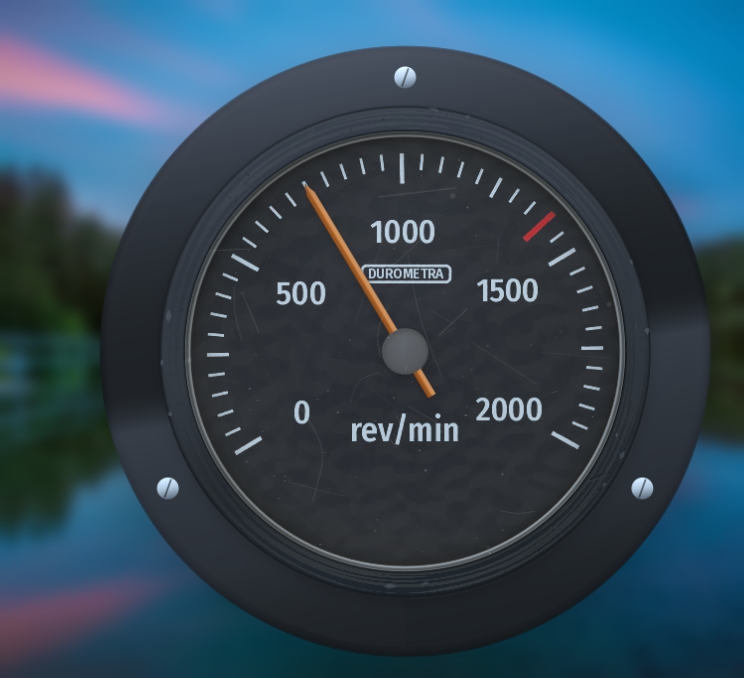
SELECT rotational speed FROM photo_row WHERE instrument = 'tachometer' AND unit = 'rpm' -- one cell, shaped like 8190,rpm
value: 750,rpm
